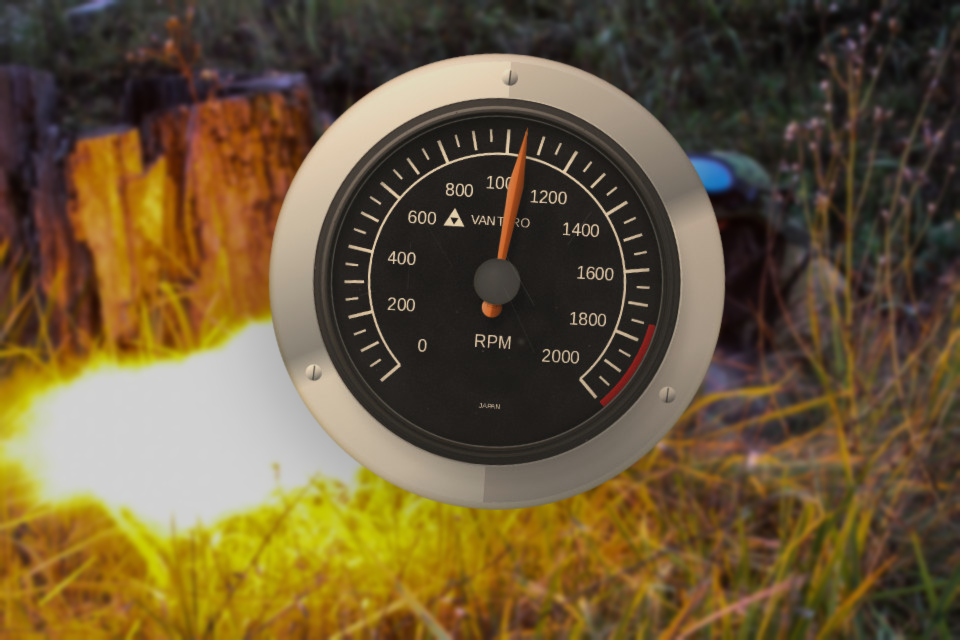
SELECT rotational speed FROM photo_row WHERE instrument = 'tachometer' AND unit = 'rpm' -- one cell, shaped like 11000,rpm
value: 1050,rpm
